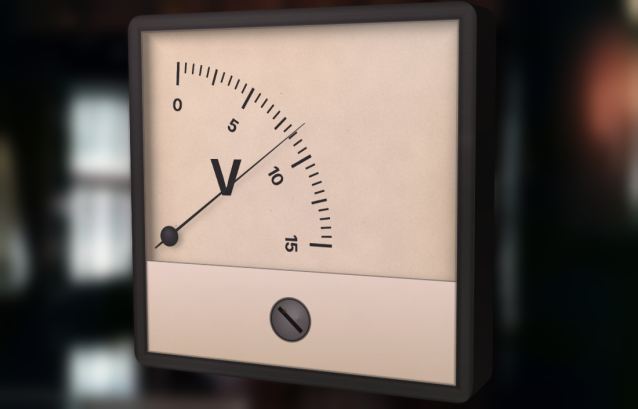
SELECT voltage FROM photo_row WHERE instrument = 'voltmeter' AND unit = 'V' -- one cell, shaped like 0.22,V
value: 8.5,V
